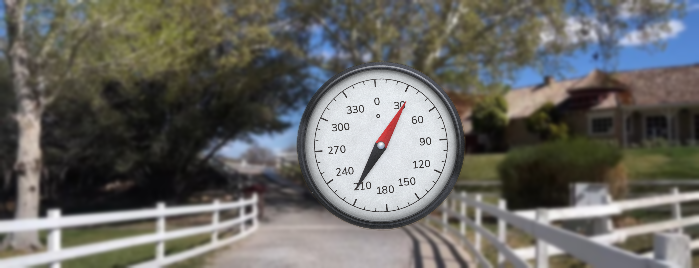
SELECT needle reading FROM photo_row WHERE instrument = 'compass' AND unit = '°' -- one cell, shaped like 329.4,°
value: 35,°
